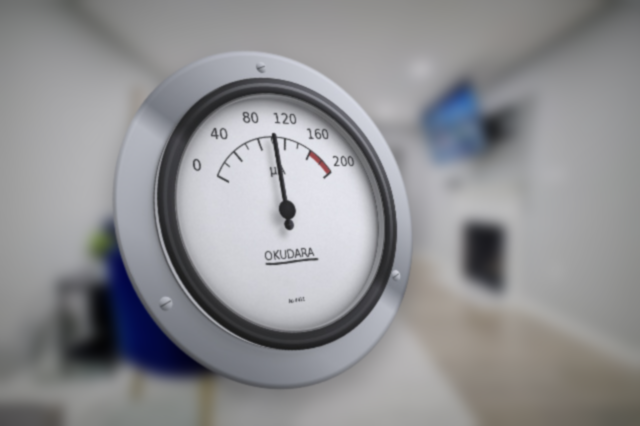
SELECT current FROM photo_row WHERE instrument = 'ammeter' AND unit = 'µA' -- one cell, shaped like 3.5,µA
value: 100,µA
